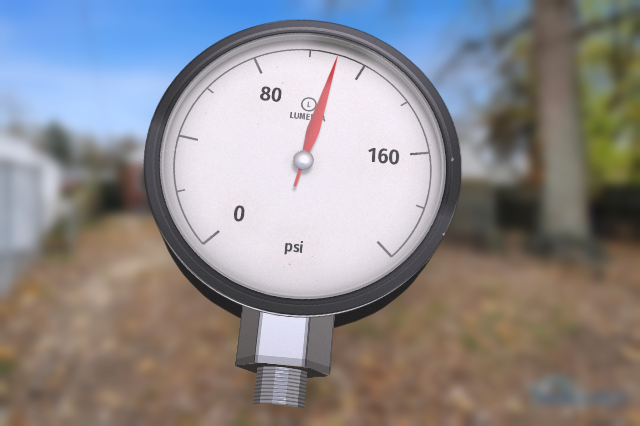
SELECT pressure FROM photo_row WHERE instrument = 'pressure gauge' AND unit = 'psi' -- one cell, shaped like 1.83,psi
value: 110,psi
